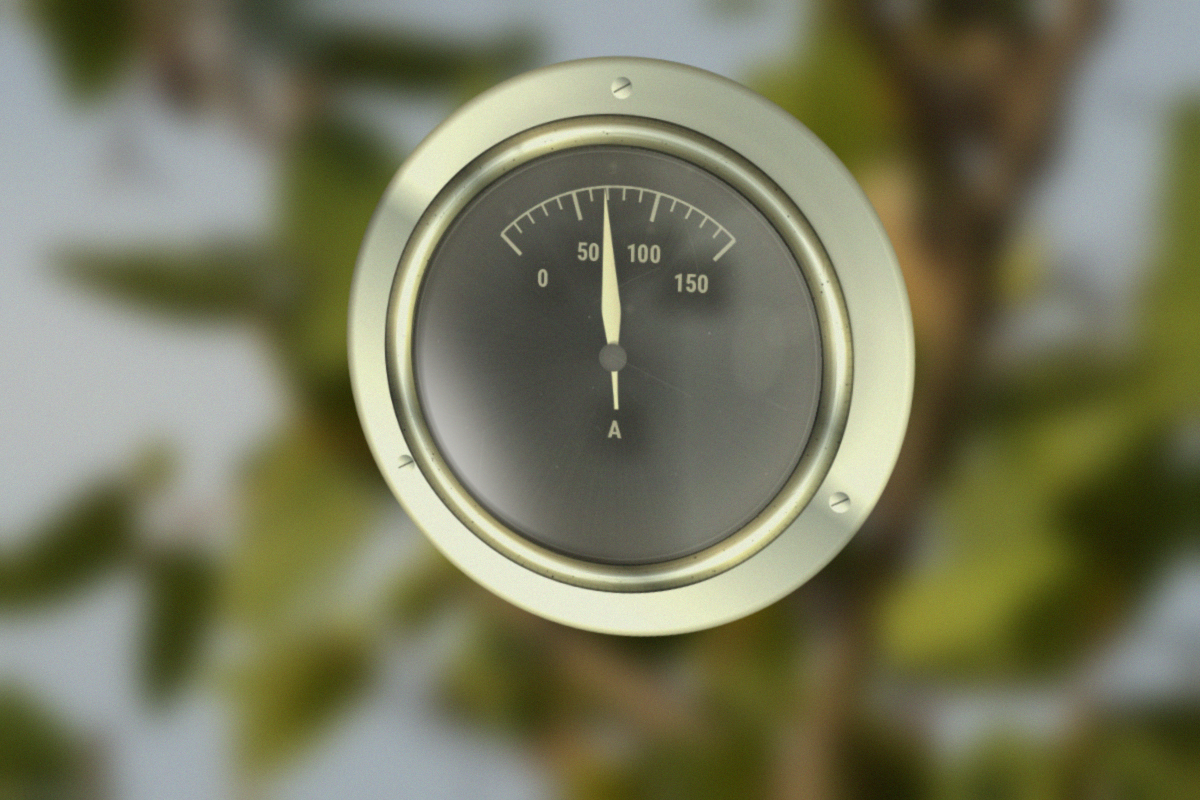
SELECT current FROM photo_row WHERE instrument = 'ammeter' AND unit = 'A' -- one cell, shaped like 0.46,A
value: 70,A
